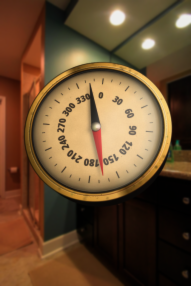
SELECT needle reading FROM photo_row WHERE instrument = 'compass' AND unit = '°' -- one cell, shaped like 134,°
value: 165,°
